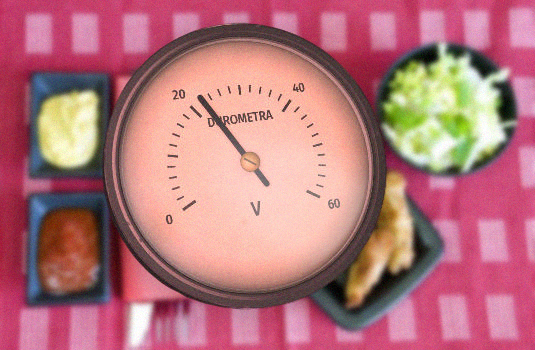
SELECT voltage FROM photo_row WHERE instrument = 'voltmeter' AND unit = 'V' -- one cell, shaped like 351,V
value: 22,V
